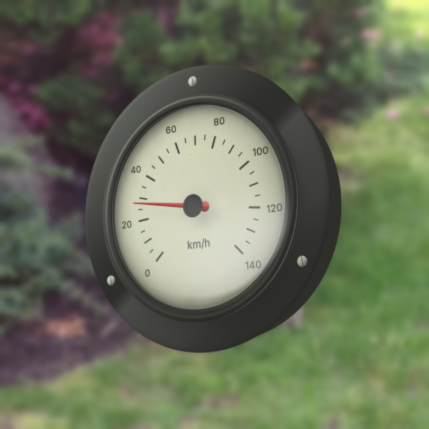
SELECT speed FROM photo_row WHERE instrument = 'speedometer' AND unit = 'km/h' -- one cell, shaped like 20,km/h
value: 27.5,km/h
